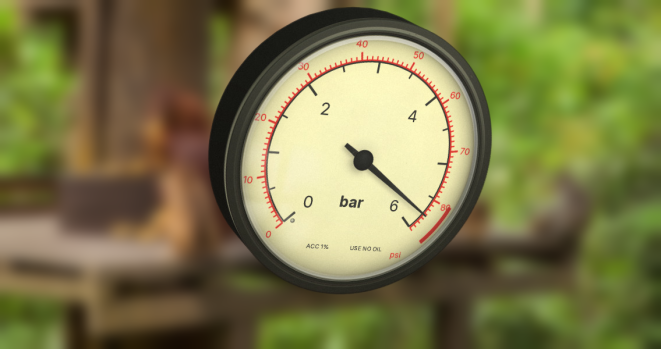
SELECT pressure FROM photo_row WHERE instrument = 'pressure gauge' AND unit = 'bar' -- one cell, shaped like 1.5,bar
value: 5.75,bar
